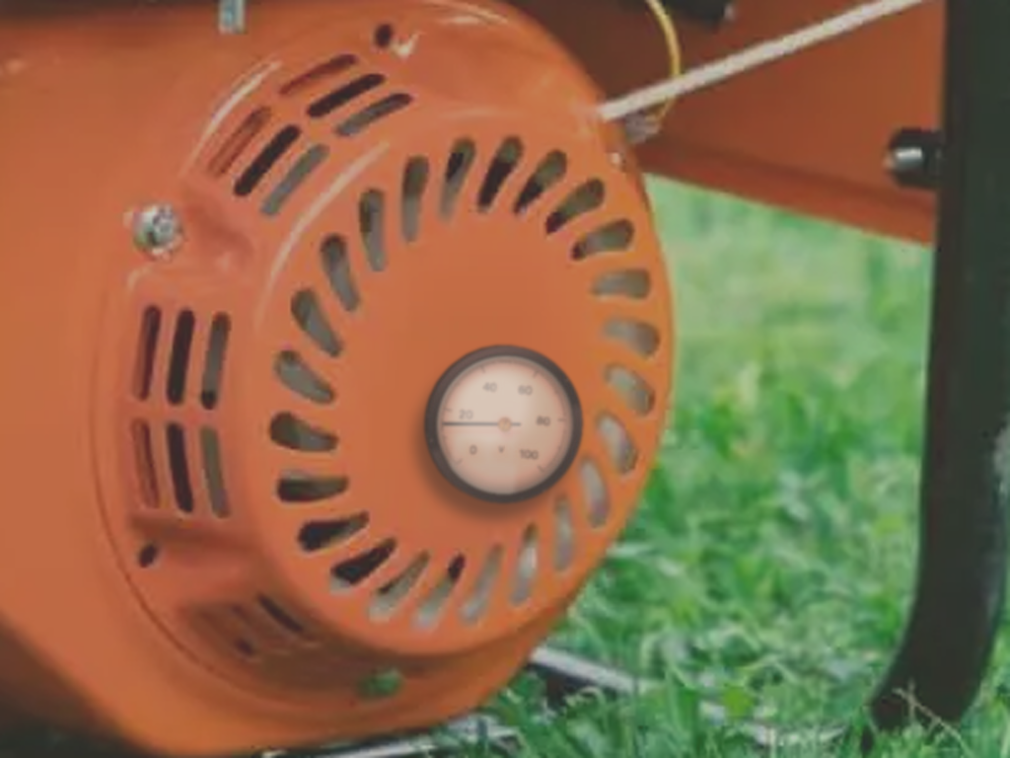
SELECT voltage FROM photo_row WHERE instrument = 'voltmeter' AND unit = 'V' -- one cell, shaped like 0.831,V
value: 15,V
